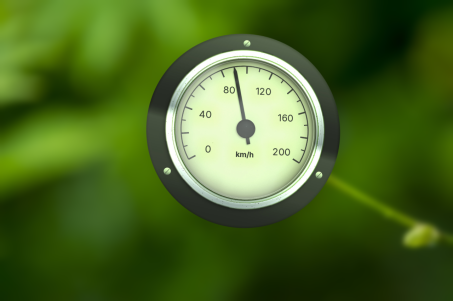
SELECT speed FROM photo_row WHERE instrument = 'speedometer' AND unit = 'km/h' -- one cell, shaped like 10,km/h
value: 90,km/h
